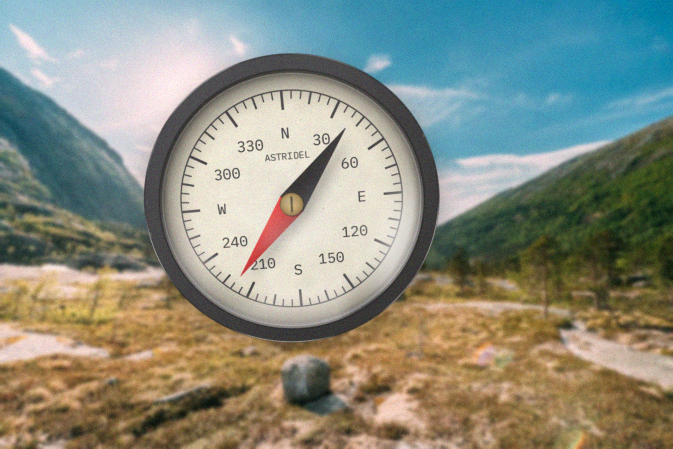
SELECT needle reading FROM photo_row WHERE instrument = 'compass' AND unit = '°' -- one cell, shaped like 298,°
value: 220,°
